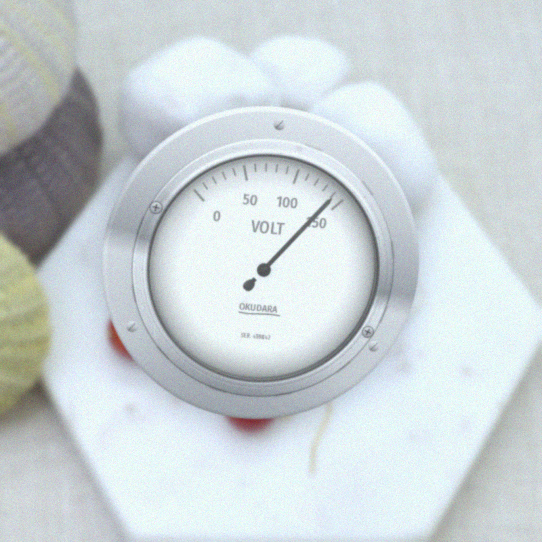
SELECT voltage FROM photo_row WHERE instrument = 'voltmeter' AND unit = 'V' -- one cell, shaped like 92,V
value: 140,V
